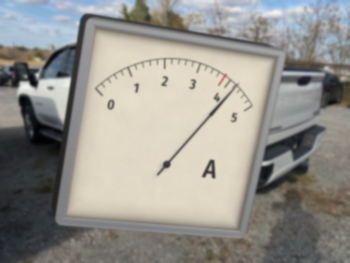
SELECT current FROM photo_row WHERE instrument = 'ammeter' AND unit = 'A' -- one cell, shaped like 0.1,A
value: 4.2,A
